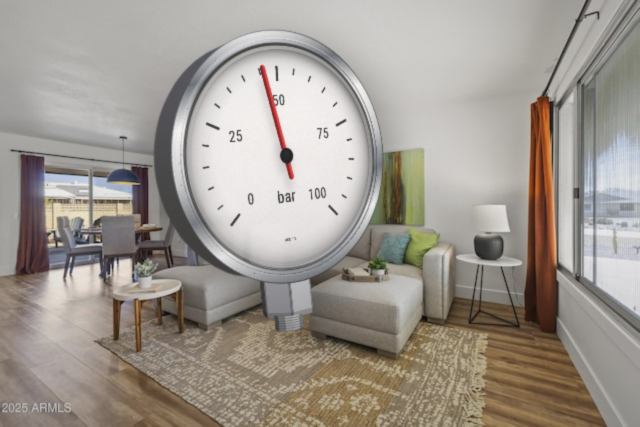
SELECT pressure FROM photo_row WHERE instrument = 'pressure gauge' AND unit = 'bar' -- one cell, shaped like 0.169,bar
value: 45,bar
